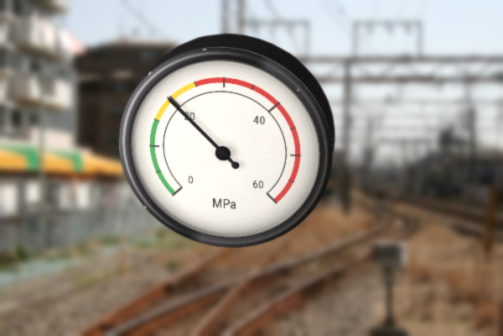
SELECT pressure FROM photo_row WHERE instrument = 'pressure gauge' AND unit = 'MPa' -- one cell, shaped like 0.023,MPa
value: 20,MPa
